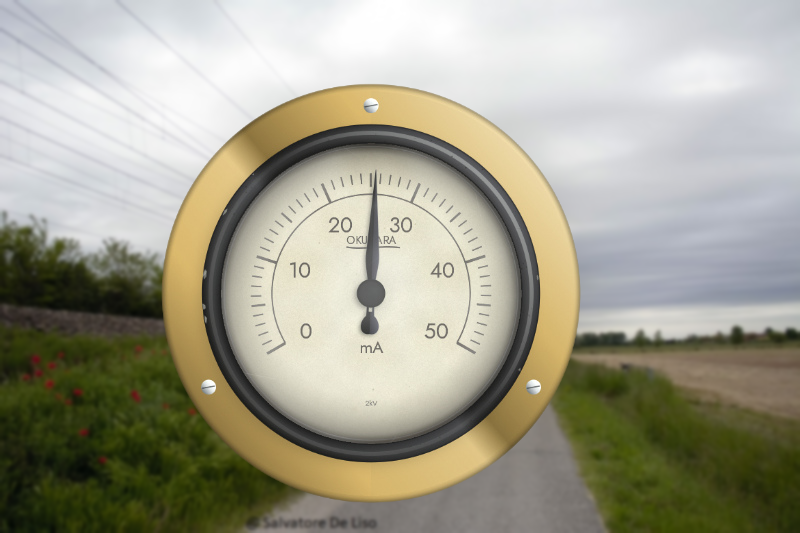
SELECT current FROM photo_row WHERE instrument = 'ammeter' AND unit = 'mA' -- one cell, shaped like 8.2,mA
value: 25.5,mA
